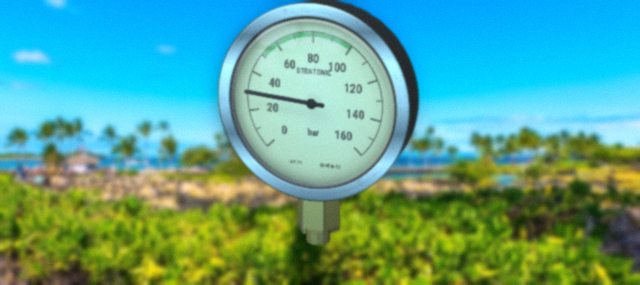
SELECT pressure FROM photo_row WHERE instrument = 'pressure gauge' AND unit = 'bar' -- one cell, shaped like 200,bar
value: 30,bar
